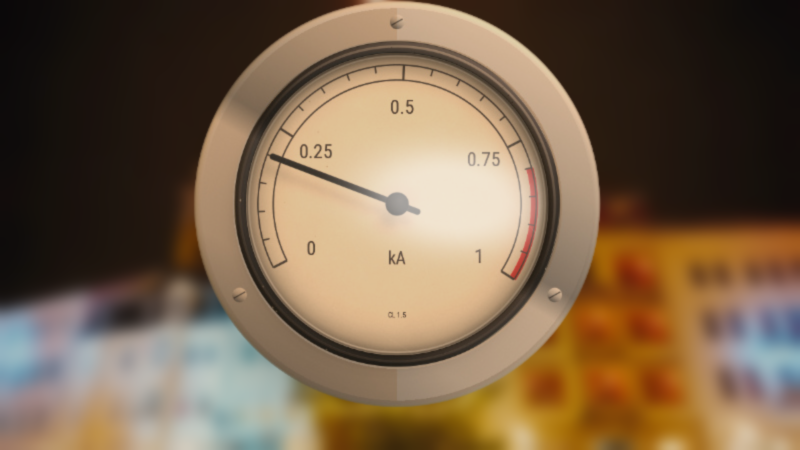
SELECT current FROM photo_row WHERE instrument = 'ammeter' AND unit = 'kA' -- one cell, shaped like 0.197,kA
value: 0.2,kA
